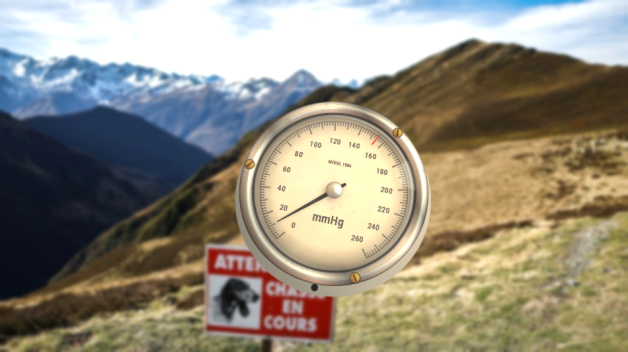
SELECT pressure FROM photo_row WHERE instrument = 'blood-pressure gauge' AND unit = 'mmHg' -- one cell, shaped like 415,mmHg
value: 10,mmHg
